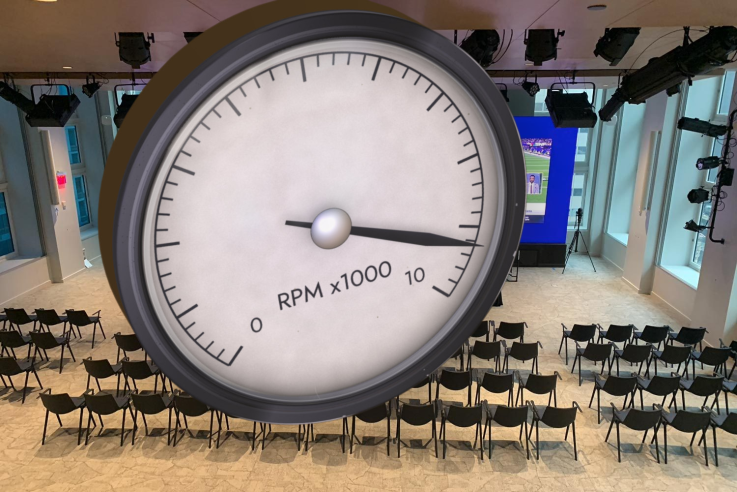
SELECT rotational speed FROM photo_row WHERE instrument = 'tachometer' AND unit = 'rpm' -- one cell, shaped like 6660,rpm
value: 9200,rpm
